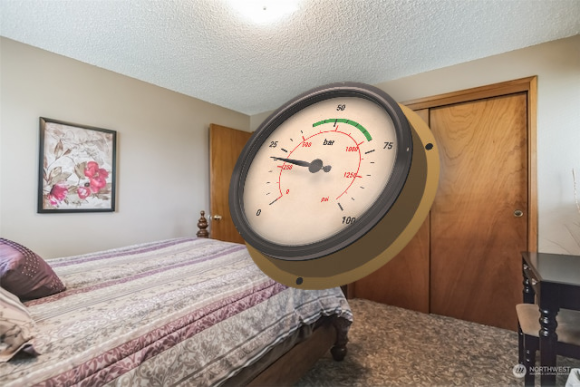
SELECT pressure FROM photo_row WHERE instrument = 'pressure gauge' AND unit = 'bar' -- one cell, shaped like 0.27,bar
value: 20,bar
